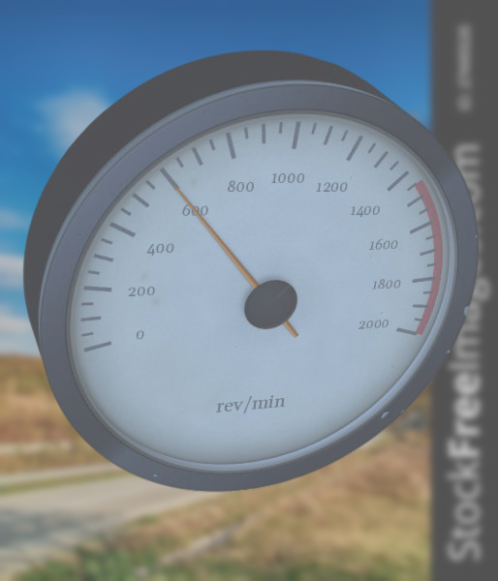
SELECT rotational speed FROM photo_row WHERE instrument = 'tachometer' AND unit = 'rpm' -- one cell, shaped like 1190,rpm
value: 600,rpm
